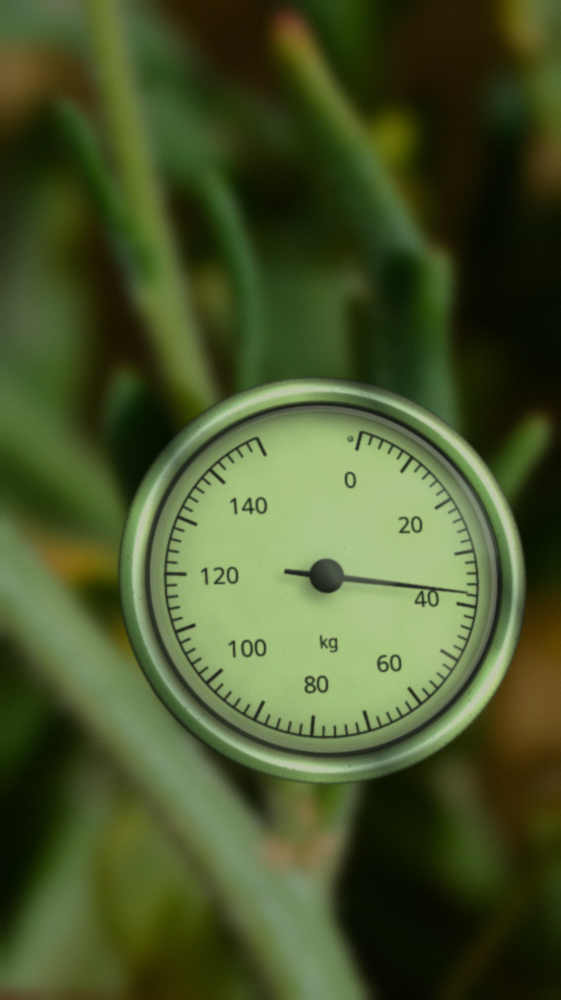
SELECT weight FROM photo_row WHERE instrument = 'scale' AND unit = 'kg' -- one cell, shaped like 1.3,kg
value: 38,kg
